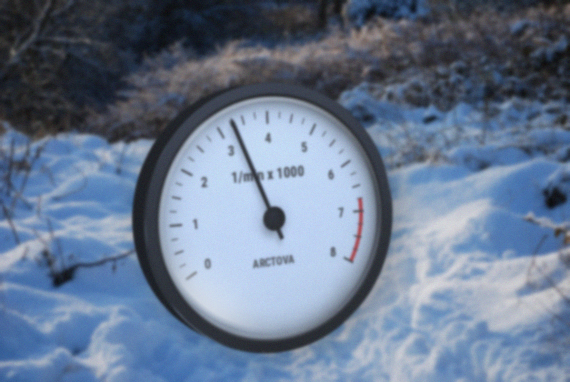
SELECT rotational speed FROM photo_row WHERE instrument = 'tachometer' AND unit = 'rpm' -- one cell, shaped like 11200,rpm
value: 3250,rpm
